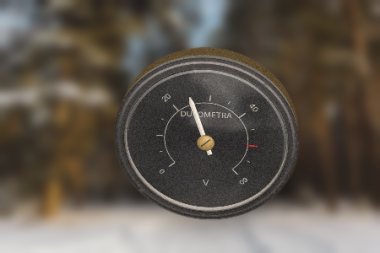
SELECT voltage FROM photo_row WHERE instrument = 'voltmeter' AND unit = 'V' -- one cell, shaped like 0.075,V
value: 25,V
